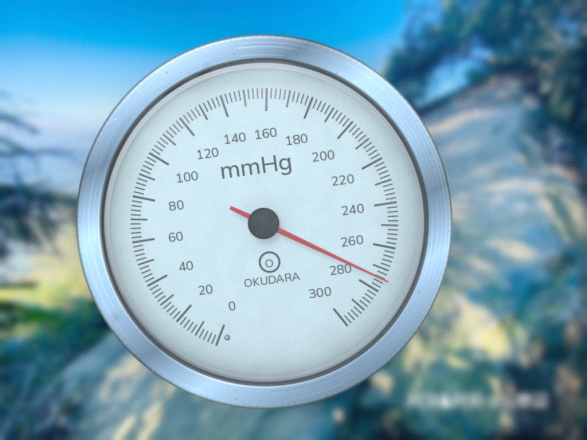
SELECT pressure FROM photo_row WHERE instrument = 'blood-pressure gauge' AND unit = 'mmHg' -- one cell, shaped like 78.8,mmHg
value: 274,mmHg
